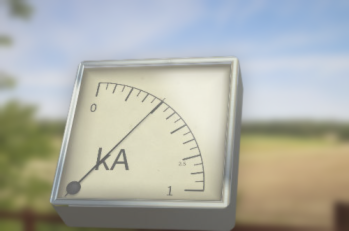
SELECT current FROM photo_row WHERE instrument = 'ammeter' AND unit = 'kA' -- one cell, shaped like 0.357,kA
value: 0.4,kA
